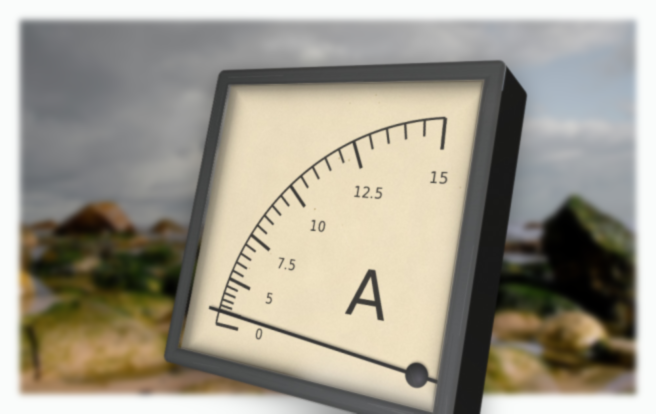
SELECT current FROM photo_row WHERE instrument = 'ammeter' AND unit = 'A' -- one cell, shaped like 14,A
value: 2.5,A
